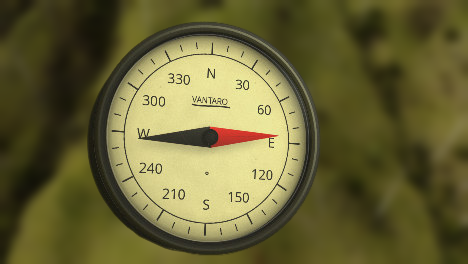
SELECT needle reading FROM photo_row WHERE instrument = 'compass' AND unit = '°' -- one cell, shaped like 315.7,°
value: 85,°
